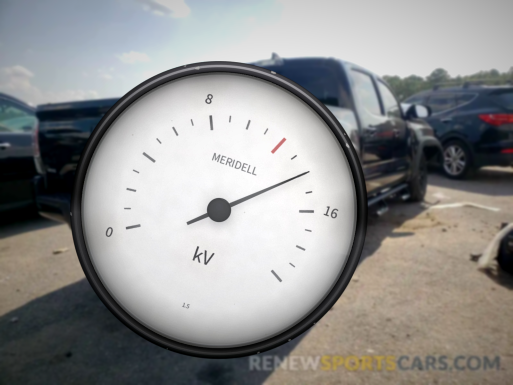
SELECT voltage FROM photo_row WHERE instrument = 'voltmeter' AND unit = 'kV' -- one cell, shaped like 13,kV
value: 14,kV
